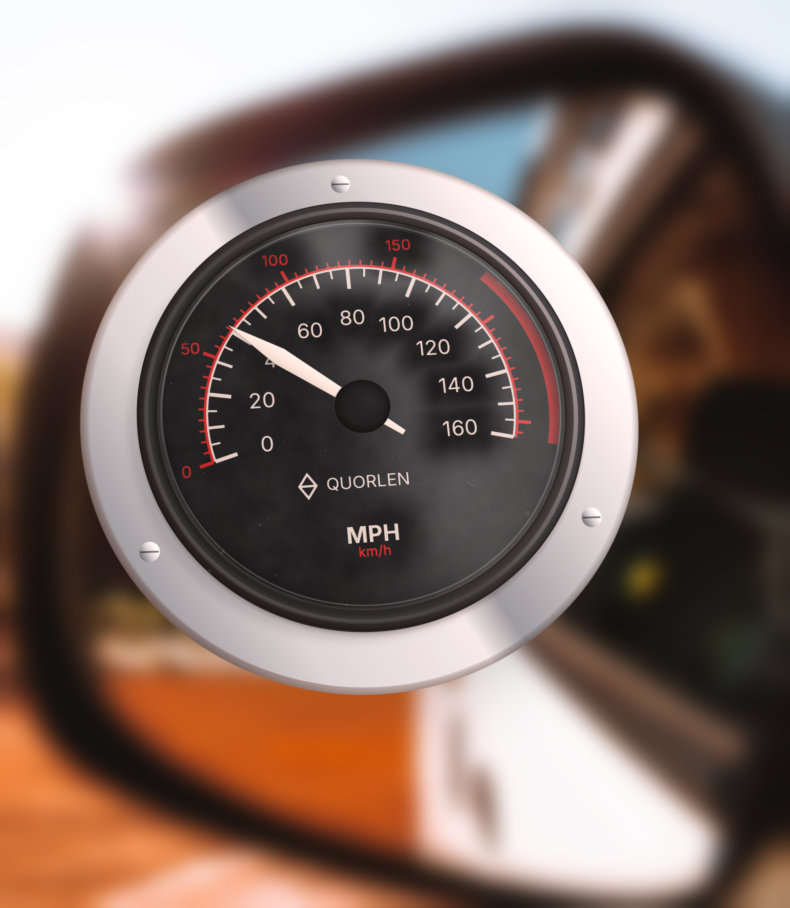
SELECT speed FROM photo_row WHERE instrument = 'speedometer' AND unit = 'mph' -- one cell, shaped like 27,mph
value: 40,mph
